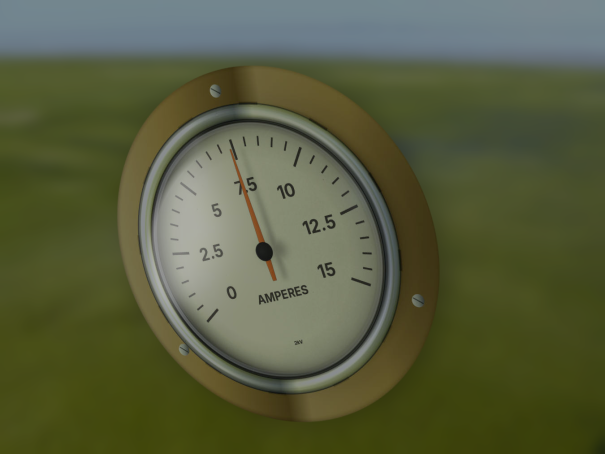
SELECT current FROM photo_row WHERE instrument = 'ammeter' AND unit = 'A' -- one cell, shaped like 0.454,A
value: 7.5,A
